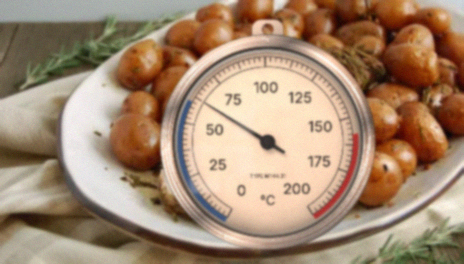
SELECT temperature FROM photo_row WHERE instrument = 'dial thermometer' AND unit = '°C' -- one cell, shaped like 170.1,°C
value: 62.5,°C
